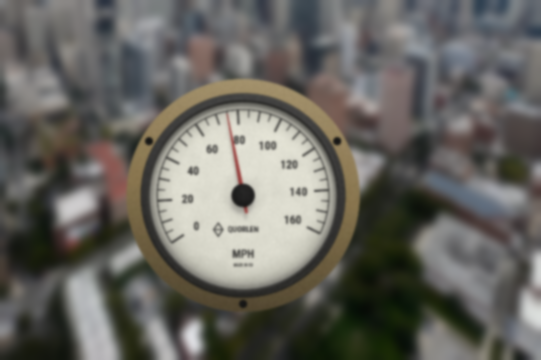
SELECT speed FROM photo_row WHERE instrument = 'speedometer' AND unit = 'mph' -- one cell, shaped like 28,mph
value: 75,mph
